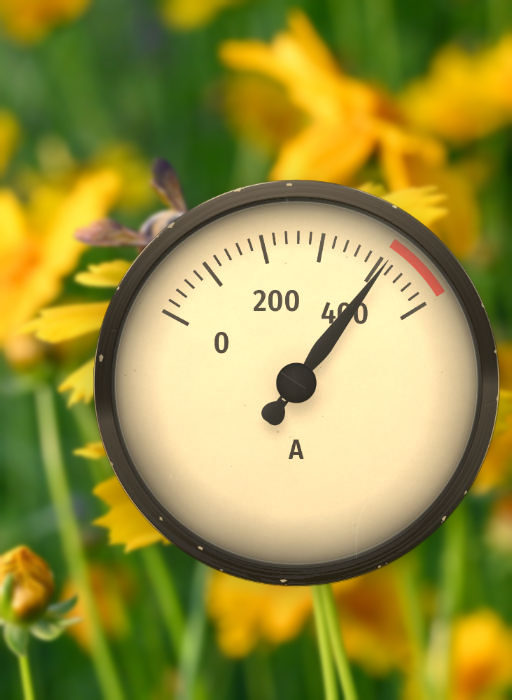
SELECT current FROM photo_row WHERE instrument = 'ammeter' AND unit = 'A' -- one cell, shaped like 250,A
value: 410,A
